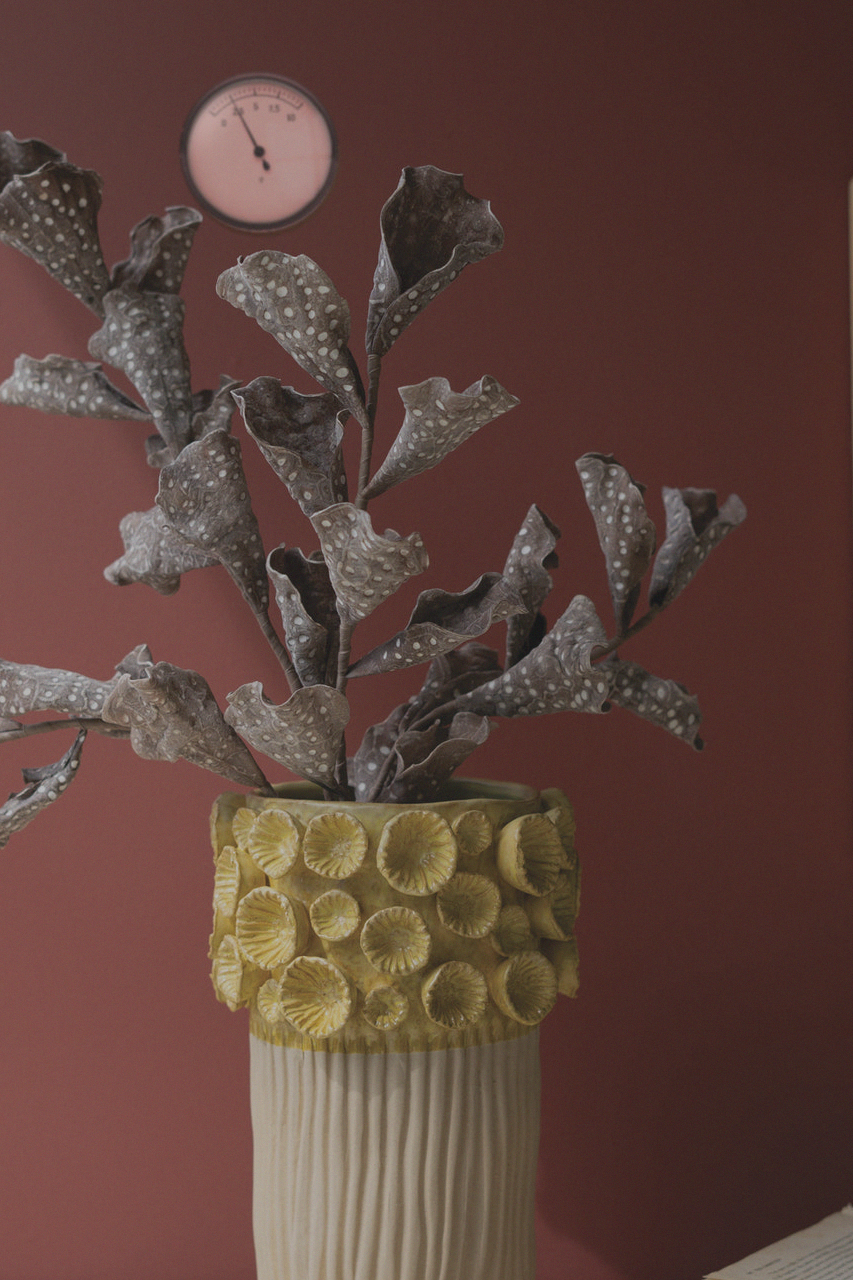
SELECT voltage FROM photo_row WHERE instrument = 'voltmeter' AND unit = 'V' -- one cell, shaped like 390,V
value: 2.5,V
